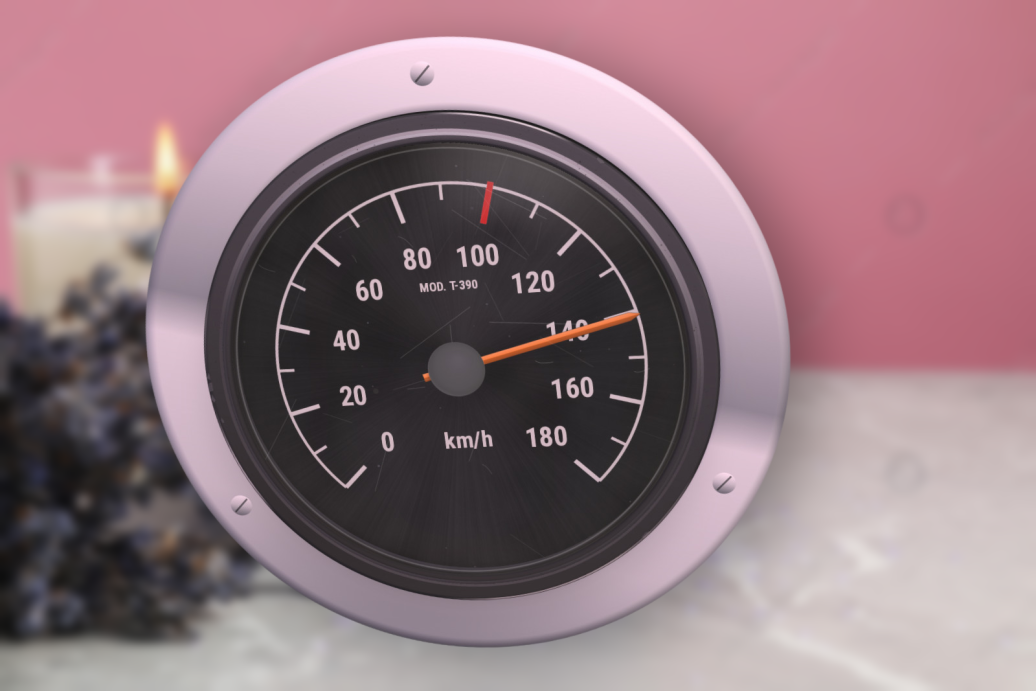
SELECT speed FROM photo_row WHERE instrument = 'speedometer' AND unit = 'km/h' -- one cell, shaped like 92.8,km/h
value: 140,km/h
